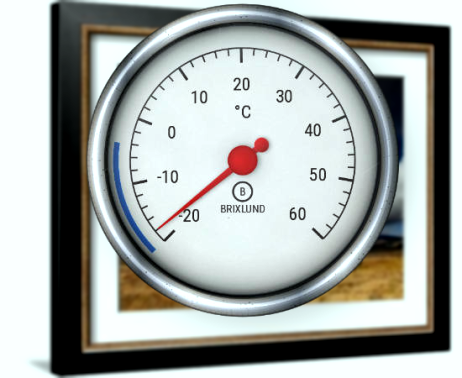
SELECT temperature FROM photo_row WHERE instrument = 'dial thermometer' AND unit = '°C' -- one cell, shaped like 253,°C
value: -18,°C
